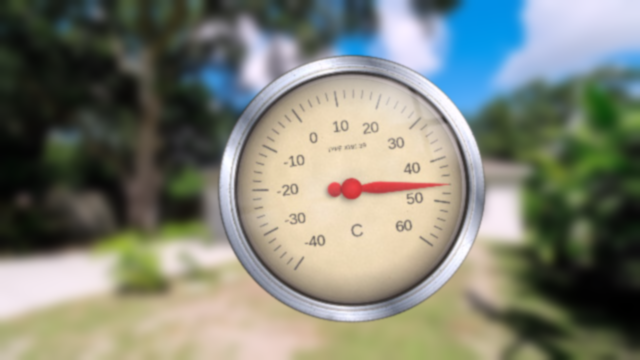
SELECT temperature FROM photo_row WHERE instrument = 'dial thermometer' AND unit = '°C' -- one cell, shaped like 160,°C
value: 46,°C
